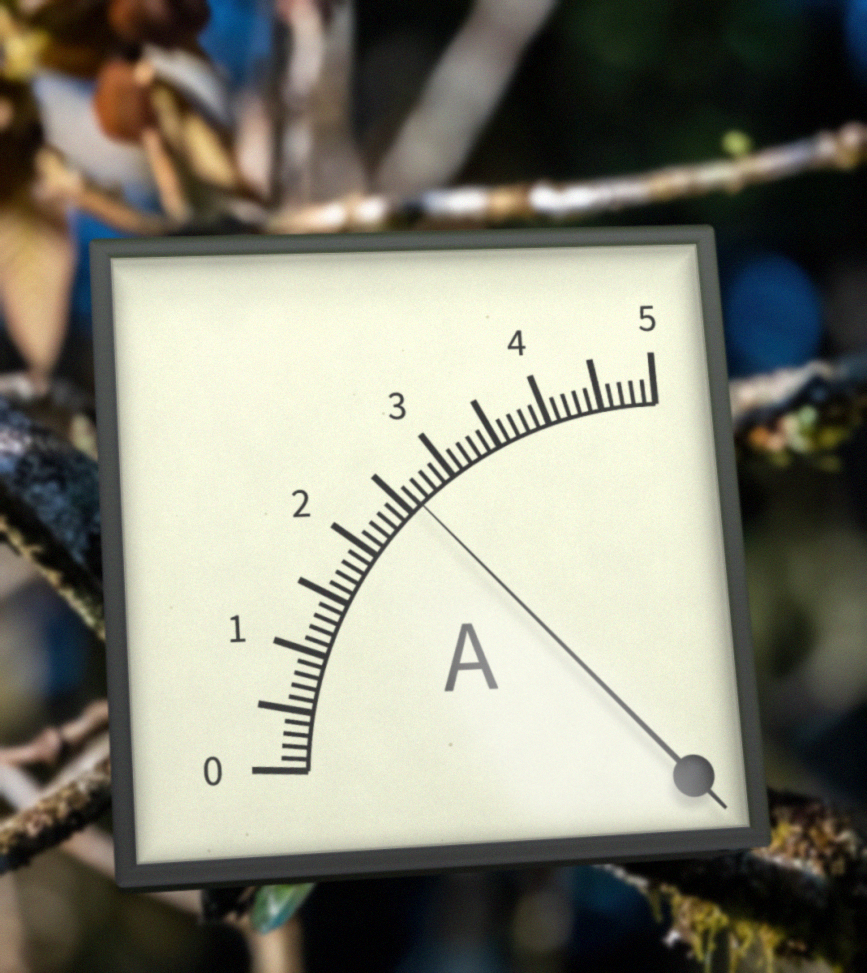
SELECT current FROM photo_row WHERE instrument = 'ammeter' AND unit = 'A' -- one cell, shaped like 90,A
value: 2.6,A
